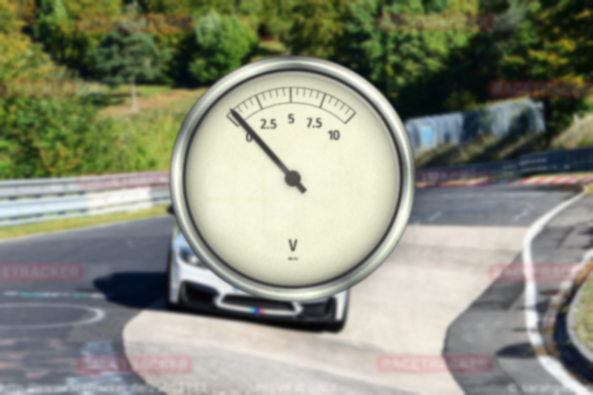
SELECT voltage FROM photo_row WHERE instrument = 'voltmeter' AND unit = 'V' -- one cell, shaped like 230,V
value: 0.5,V
